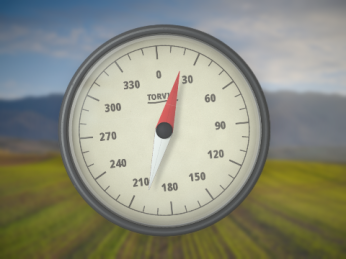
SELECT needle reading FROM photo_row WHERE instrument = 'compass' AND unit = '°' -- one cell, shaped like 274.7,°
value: 20,°
